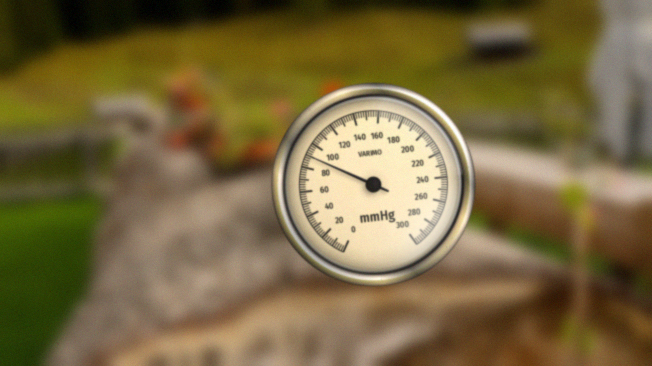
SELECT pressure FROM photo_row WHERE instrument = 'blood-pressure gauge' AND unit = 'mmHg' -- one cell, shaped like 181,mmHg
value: 90,mmHg
